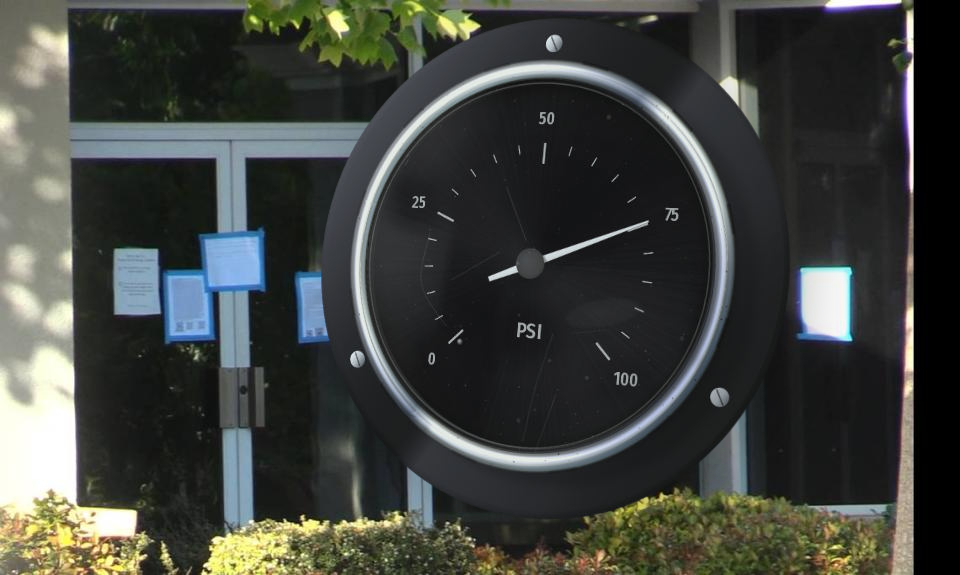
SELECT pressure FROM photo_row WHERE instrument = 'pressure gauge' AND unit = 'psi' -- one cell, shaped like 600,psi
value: 75,psi
